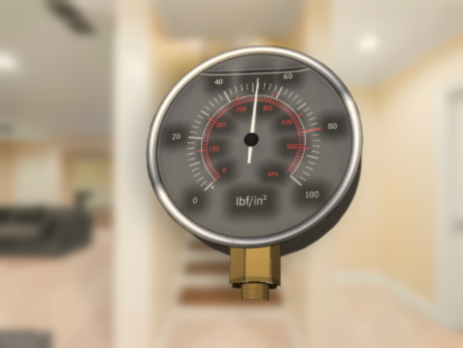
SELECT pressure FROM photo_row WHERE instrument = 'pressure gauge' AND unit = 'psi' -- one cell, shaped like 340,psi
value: 52,psi
